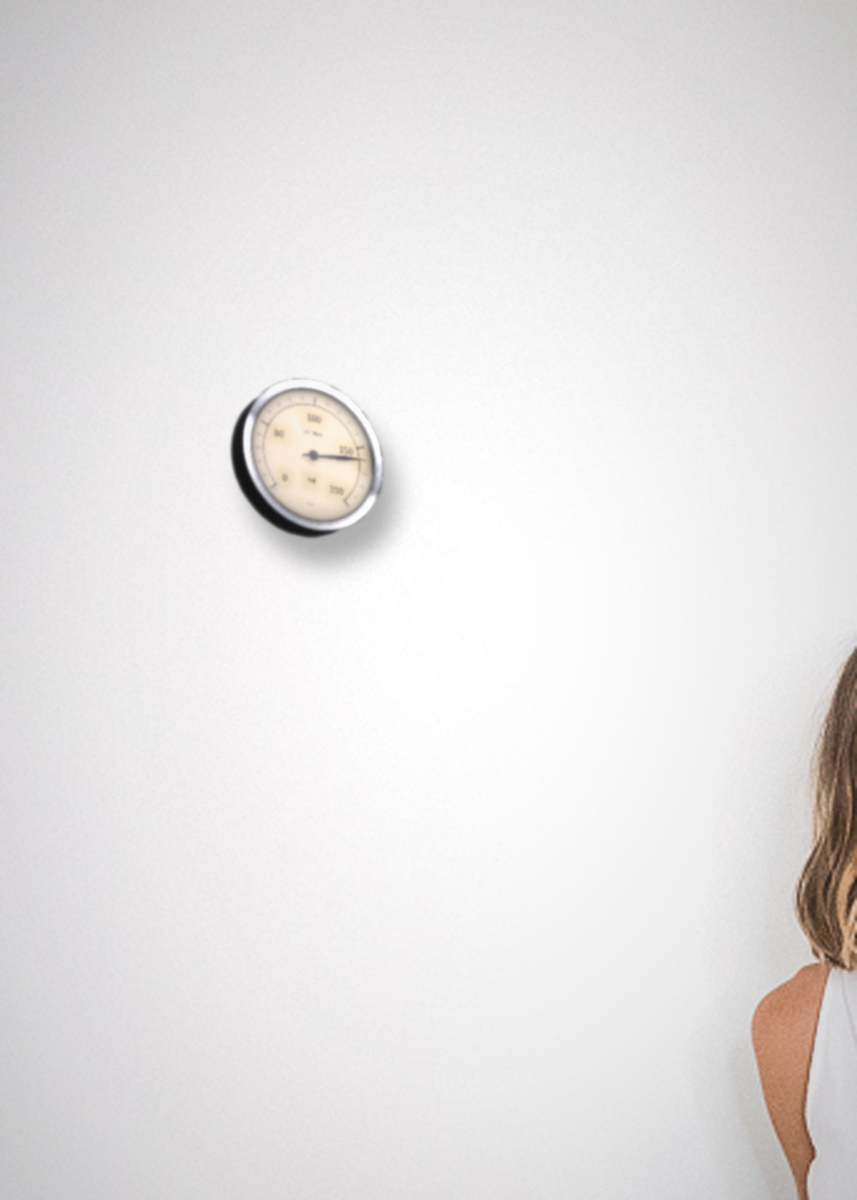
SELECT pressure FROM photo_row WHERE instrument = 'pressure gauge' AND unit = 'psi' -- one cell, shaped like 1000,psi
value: 160,psi
